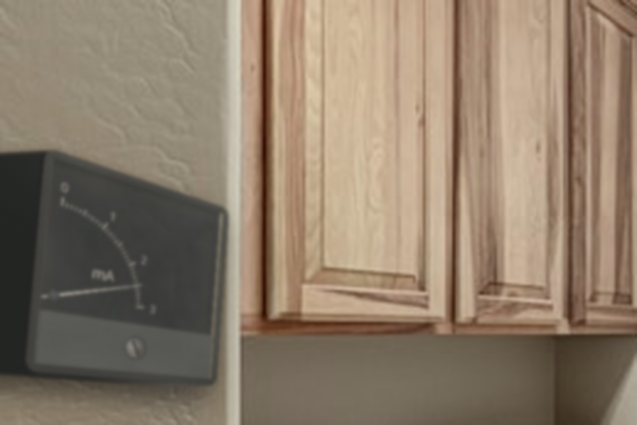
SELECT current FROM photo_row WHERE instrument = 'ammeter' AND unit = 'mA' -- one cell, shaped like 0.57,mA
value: 2.5,mA
